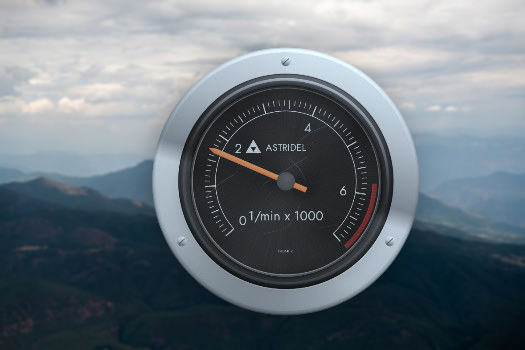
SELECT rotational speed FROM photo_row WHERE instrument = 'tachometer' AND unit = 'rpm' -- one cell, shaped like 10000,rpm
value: 1700,rpm
